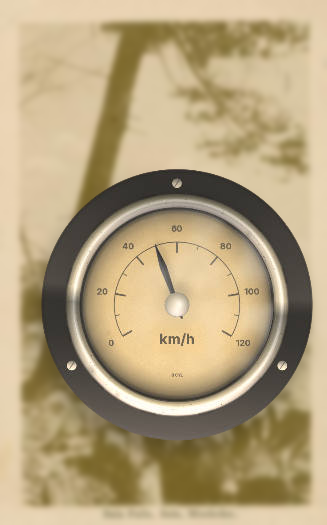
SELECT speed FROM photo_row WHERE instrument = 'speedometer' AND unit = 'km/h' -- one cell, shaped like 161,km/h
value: 50,km/h
